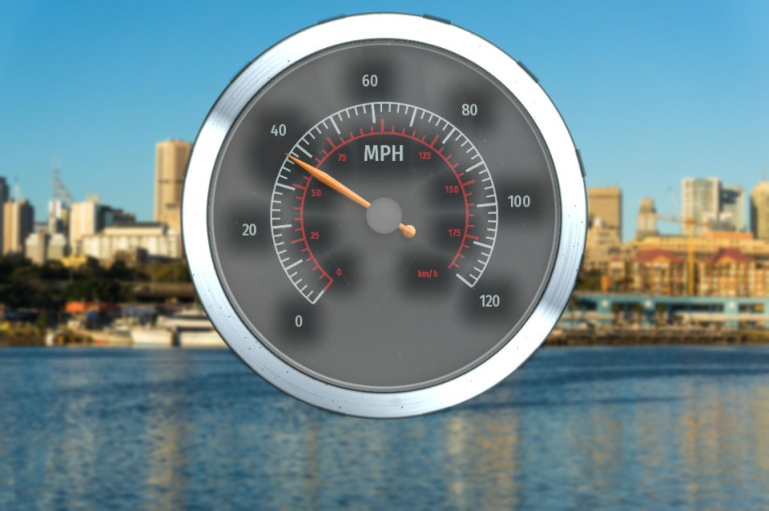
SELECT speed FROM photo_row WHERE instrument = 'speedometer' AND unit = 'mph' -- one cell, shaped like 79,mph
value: 37,mph
